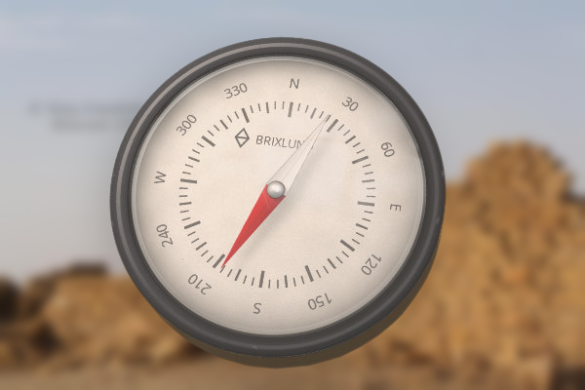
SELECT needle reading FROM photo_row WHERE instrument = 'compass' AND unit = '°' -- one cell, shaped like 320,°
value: 205,°
